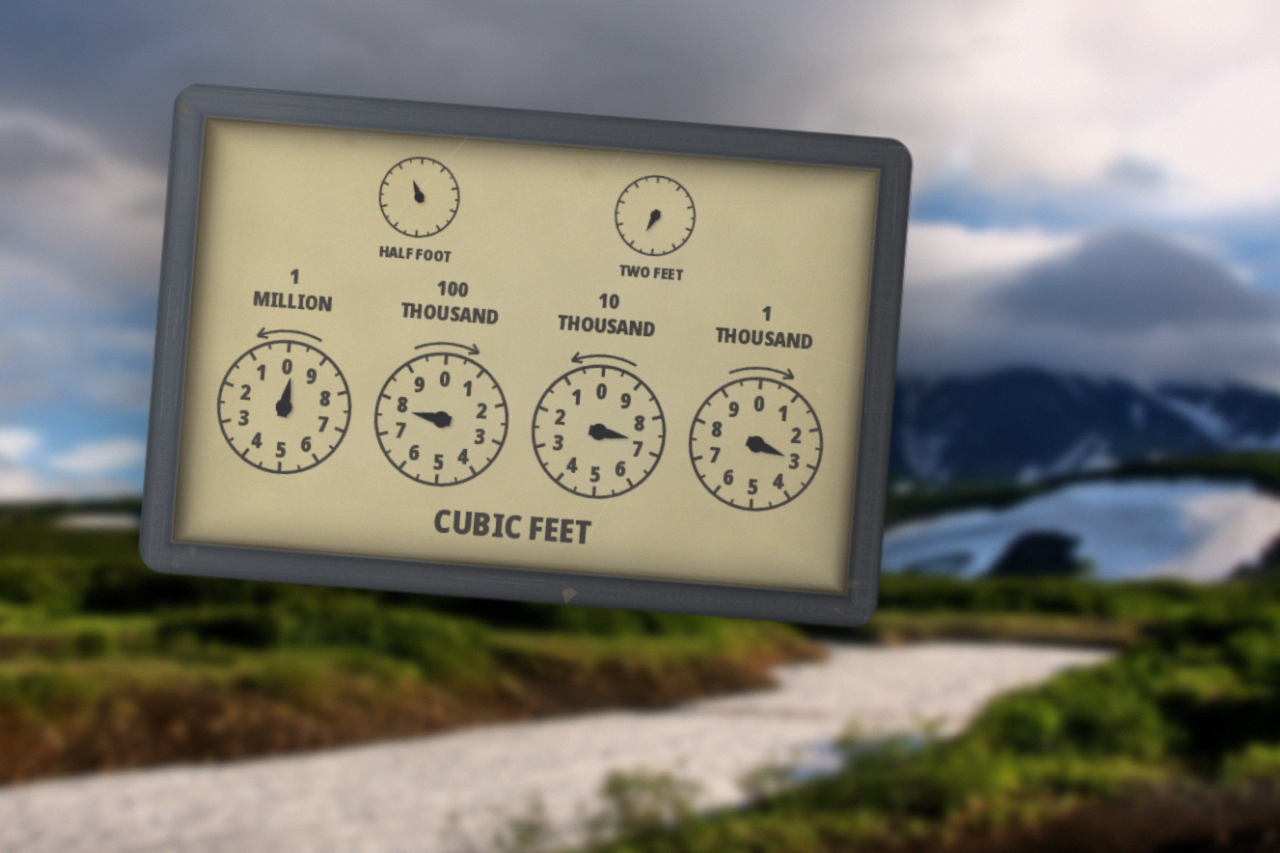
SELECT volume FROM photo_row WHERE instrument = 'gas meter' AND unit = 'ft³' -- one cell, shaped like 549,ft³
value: 977300,ft³
